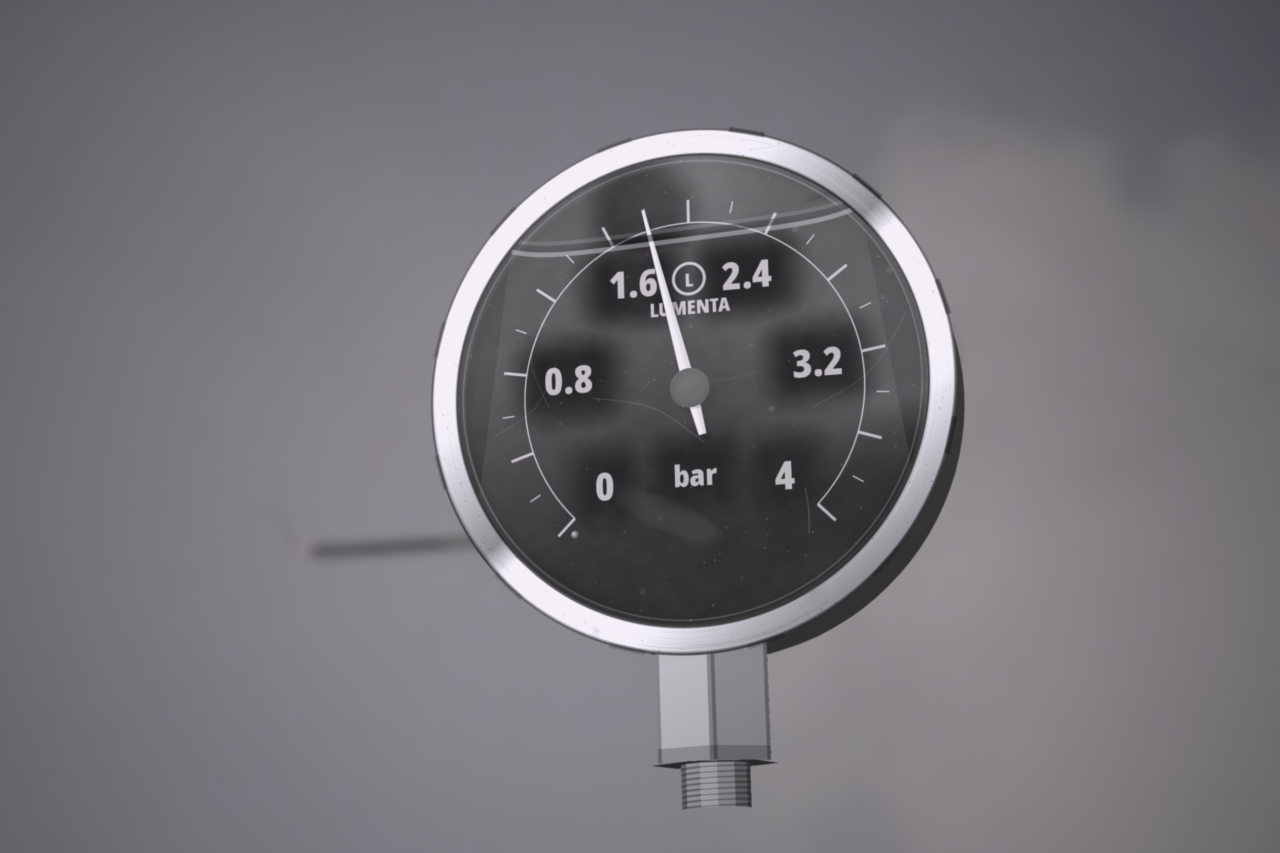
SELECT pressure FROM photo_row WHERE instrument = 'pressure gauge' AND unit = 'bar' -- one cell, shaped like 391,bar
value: 1.8,bar
